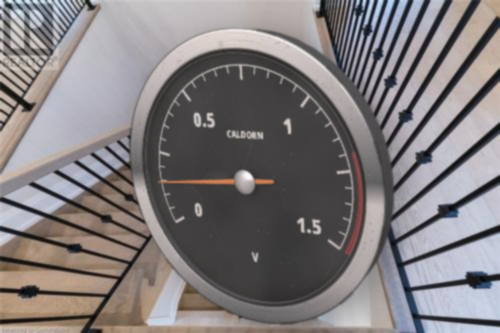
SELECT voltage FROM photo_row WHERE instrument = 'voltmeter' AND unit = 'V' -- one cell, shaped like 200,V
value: 0.15,V
